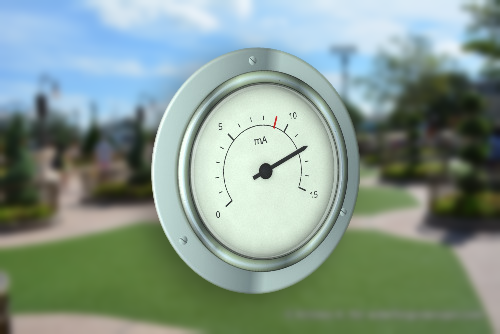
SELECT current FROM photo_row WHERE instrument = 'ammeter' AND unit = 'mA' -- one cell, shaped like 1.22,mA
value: 12,mA
